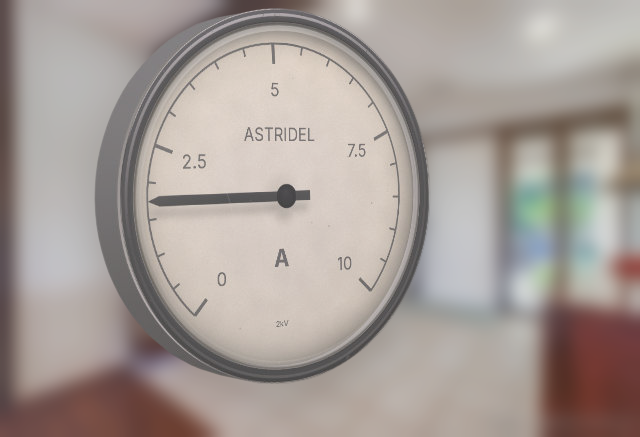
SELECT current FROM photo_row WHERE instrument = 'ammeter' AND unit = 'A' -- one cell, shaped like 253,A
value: 1.75,A
